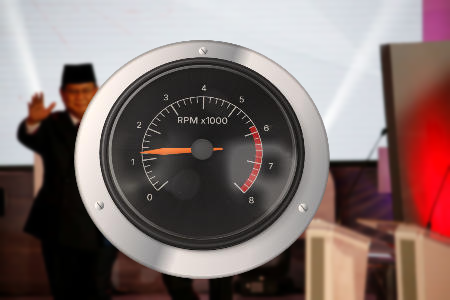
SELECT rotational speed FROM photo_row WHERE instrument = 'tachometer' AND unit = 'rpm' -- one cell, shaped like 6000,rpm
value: 1200,rpm
